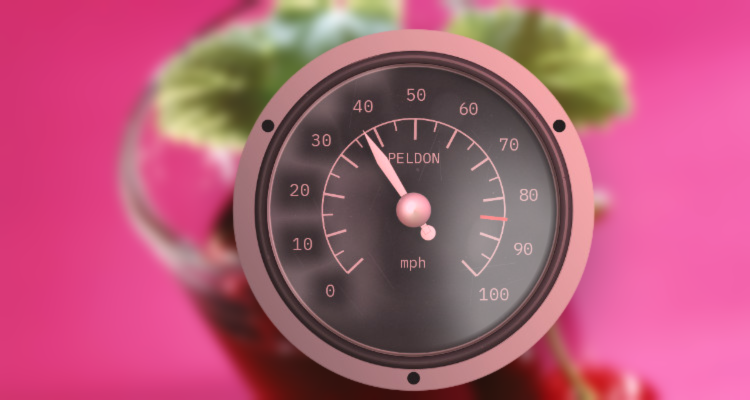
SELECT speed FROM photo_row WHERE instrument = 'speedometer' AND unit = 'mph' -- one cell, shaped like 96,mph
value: 37.5,mph
